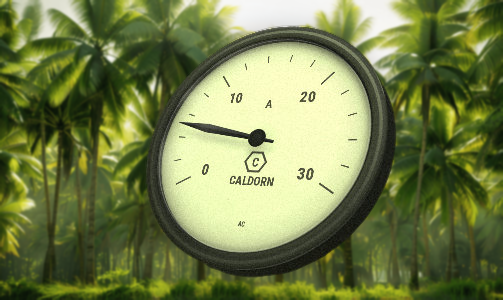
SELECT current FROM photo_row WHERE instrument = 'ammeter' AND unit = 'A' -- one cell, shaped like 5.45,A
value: 5,A
